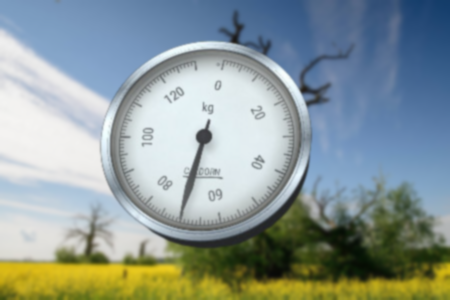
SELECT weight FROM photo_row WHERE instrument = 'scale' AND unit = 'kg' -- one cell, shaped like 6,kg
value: 70,kg
